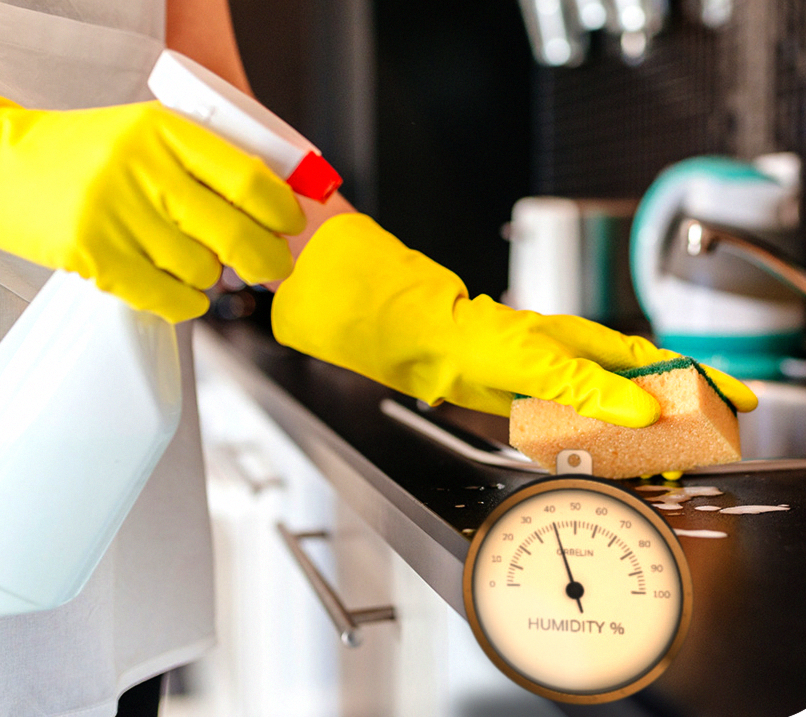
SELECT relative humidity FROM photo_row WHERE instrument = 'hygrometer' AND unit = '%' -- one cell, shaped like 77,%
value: 40,%
